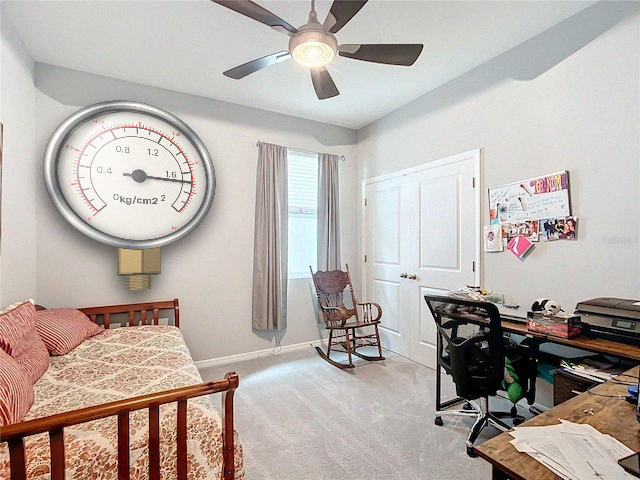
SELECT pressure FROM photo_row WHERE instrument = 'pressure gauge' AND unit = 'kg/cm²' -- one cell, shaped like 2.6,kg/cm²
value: 1.7,kg/cm²
